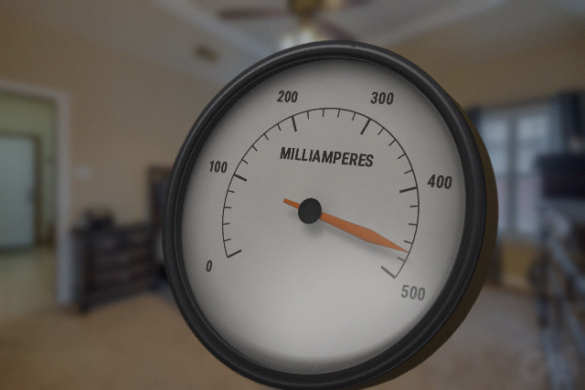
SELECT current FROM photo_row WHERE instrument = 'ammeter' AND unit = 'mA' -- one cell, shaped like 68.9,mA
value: 470,mA
